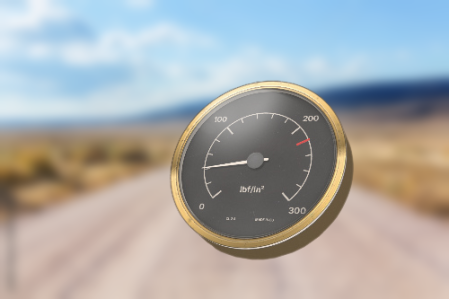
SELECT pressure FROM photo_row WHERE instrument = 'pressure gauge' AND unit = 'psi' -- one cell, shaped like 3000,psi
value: 40,psi
